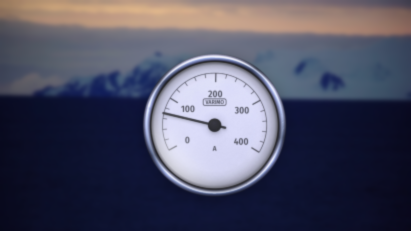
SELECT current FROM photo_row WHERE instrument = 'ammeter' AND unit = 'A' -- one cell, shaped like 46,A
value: 70,A
